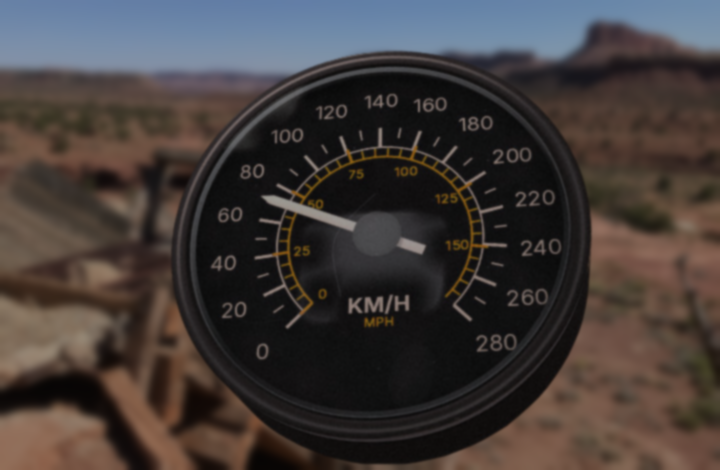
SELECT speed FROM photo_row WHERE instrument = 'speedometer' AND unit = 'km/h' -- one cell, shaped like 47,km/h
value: 70,km/h
